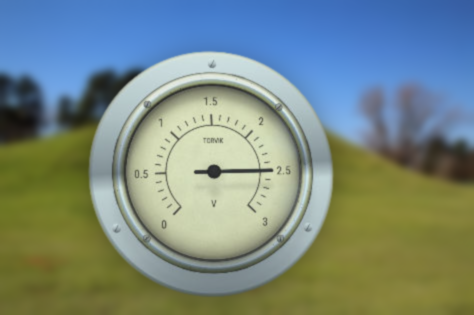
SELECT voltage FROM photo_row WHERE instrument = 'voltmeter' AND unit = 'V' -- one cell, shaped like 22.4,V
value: 2.5,V
